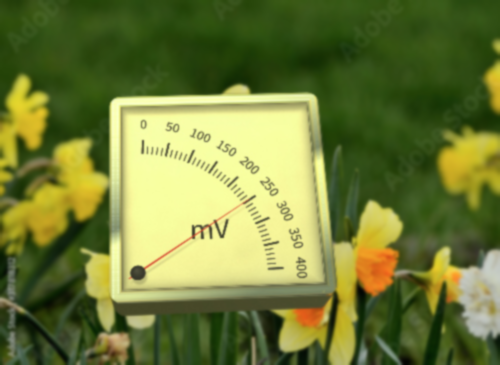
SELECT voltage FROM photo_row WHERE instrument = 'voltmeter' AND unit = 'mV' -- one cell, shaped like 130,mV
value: 250,mV
